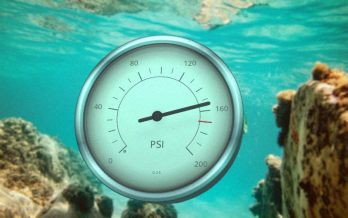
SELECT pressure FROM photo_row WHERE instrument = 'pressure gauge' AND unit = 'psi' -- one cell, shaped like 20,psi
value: 155,psi
